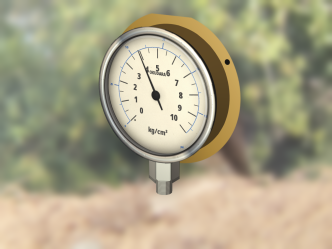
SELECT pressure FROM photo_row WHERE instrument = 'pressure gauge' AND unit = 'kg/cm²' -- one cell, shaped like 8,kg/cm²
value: 4,kg/cm²
